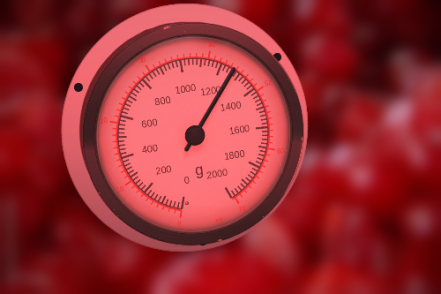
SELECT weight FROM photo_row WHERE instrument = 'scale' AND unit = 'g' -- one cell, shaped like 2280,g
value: 1260,g
